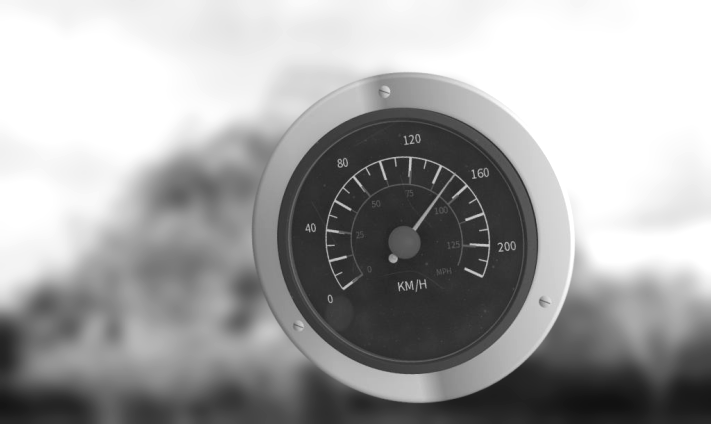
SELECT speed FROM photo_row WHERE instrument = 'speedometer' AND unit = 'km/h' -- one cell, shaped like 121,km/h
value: 150,km/h
